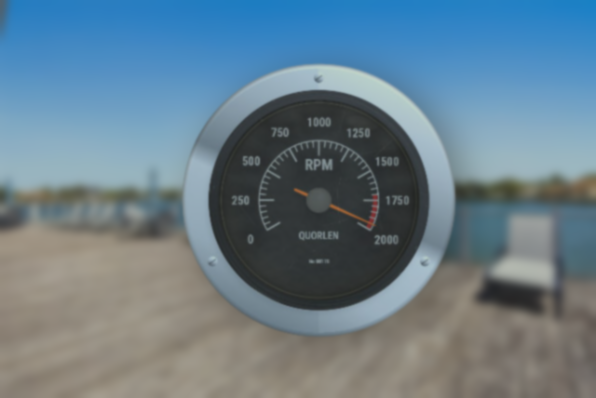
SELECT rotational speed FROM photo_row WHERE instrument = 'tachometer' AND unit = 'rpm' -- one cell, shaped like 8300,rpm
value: 1950,rpm
